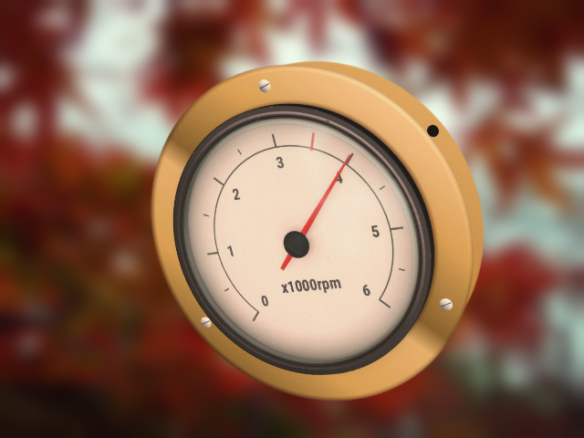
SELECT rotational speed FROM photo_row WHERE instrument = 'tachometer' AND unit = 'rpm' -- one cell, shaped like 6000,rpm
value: 4000,rpm
